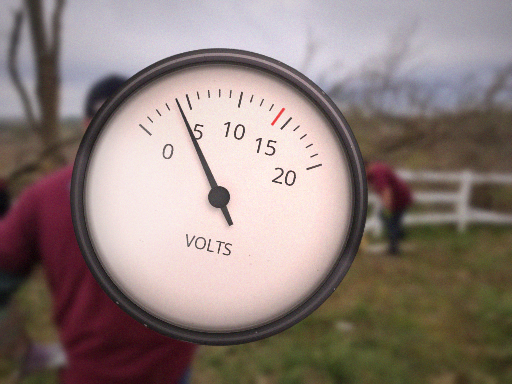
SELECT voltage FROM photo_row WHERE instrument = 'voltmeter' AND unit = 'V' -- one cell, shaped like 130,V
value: 4,V
